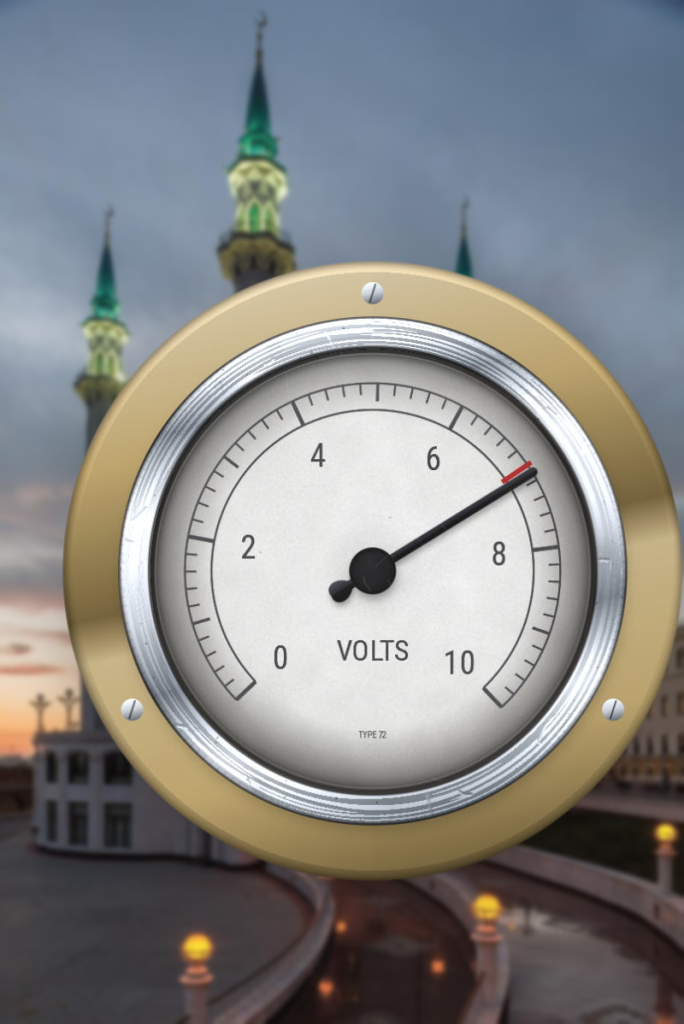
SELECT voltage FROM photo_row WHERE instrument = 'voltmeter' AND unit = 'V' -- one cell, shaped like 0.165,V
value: 7.1,V
